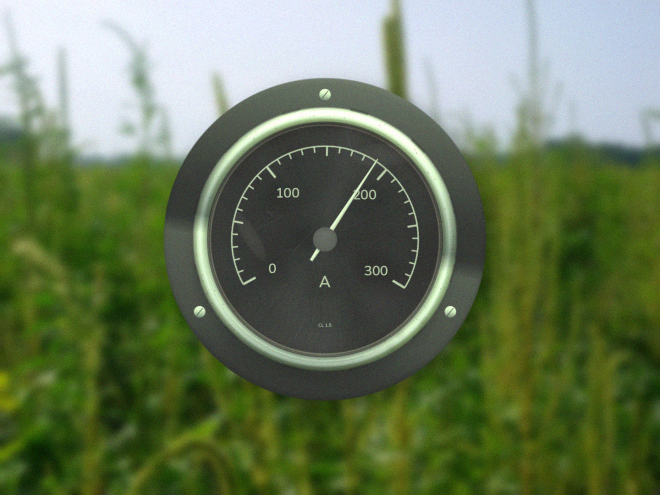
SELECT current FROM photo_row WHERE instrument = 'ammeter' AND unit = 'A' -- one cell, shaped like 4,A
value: 190,A
